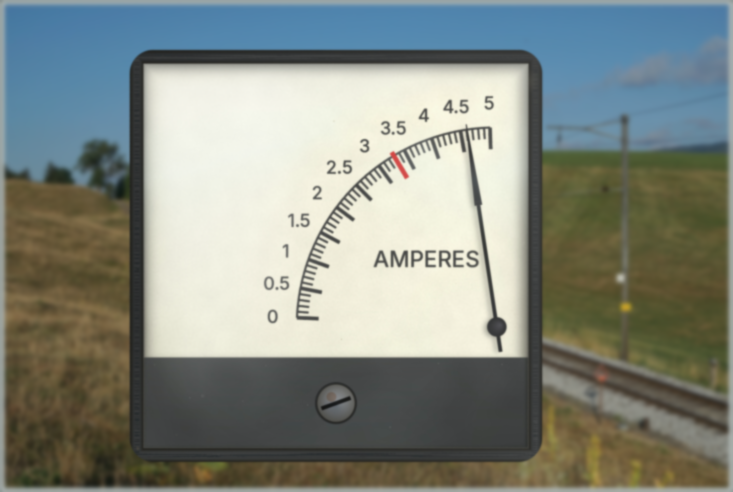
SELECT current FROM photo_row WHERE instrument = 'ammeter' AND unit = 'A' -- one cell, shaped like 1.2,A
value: 4.6,A
